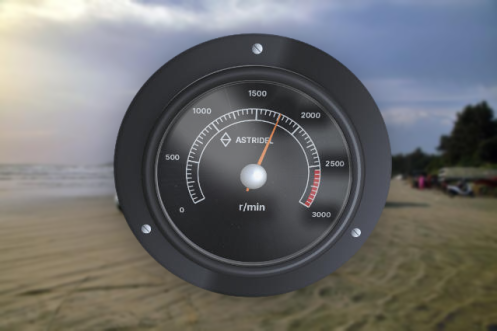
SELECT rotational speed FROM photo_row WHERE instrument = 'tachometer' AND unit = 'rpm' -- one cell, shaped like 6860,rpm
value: 1750,rpm
